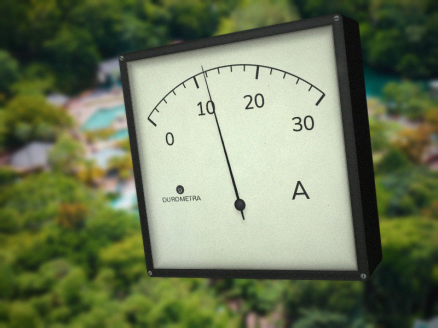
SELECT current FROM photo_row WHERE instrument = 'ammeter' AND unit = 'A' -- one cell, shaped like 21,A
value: 12,A
